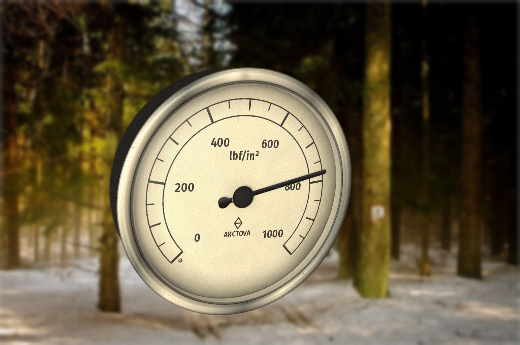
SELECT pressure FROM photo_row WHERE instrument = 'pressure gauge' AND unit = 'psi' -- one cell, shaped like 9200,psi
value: 775,psi
